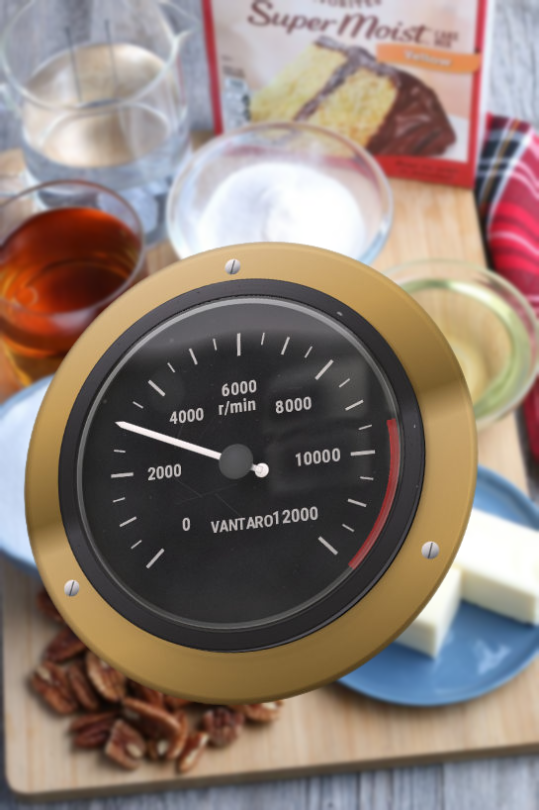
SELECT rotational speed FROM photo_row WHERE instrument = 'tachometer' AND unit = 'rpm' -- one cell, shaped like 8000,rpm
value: 3000,rpm
